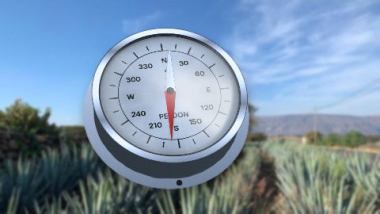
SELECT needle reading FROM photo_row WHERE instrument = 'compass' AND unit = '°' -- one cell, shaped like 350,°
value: 187.5,°
